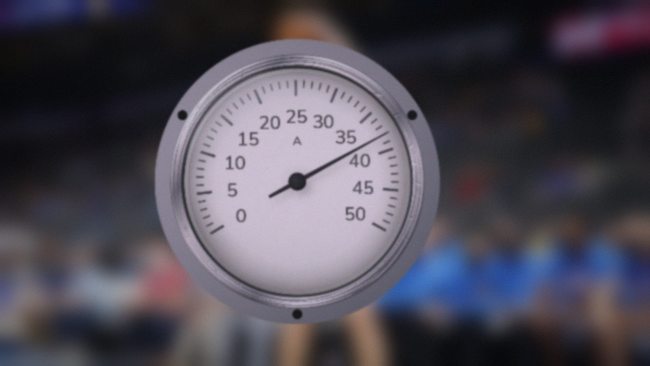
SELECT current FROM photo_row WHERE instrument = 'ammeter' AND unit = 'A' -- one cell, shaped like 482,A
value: 38,A
